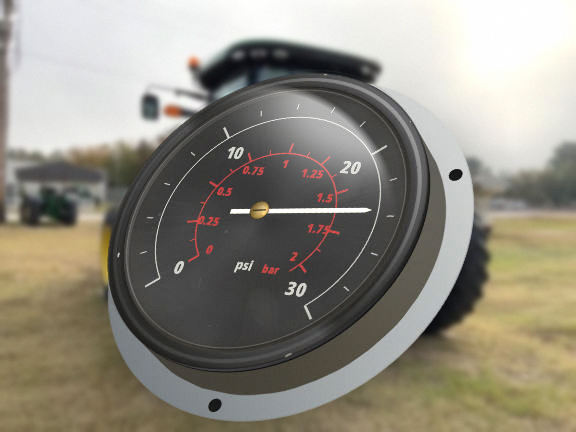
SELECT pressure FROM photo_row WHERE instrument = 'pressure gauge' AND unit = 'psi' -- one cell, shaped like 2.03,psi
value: 24,psi
